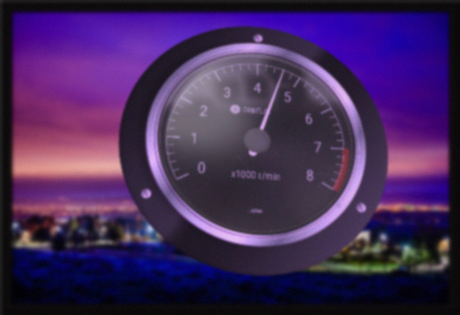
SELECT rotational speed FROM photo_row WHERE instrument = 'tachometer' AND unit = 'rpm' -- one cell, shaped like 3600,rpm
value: 4600,rpm
